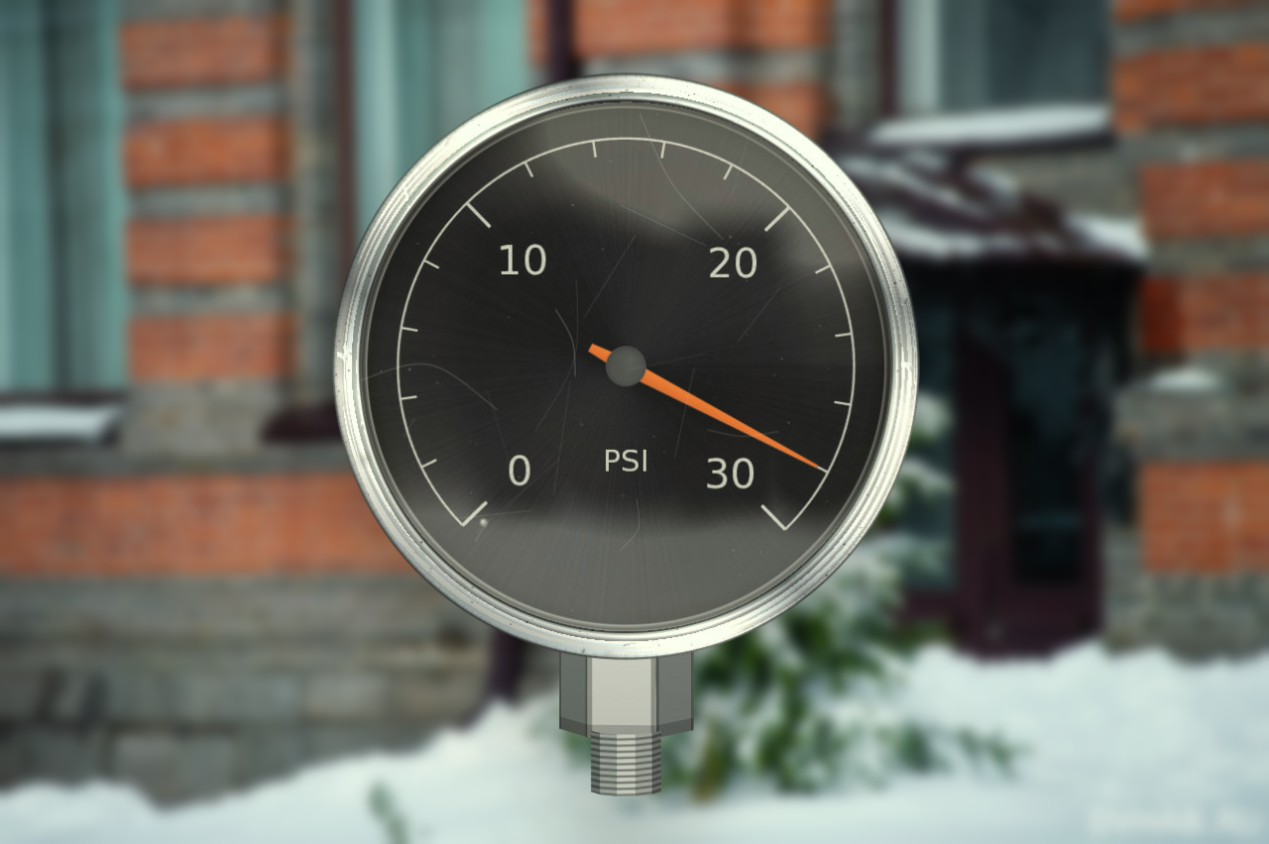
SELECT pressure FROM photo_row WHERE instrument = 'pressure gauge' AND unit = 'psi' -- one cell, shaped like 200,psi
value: 28,psi
